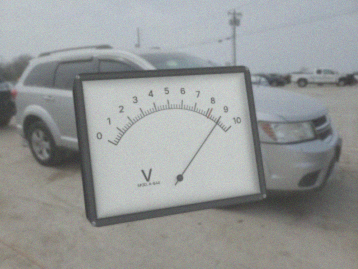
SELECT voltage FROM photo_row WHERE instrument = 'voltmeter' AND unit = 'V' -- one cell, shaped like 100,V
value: 9,V
